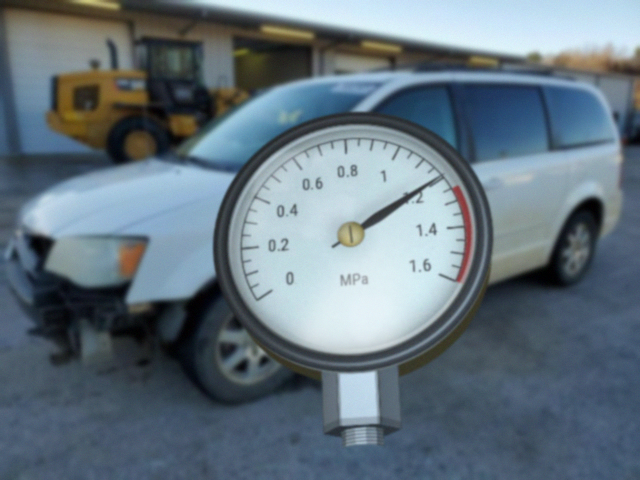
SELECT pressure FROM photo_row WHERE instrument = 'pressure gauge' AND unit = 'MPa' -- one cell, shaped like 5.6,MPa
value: 1.2,MPa
